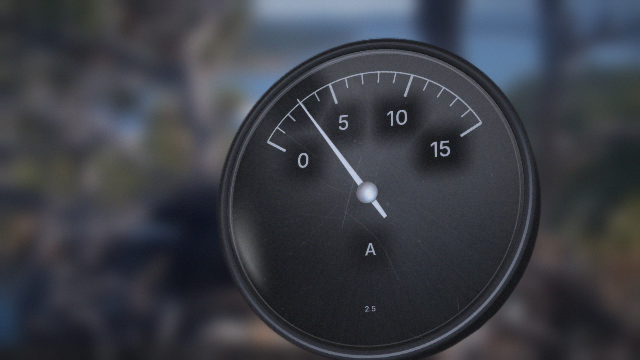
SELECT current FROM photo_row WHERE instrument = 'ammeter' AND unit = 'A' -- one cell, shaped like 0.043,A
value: 3,A
